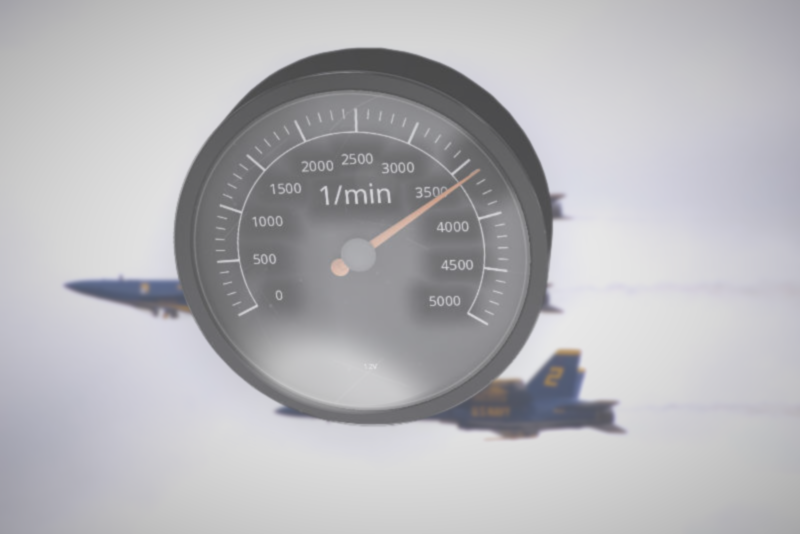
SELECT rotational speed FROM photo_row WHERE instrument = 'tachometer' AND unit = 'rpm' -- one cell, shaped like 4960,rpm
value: 3600,rpm
